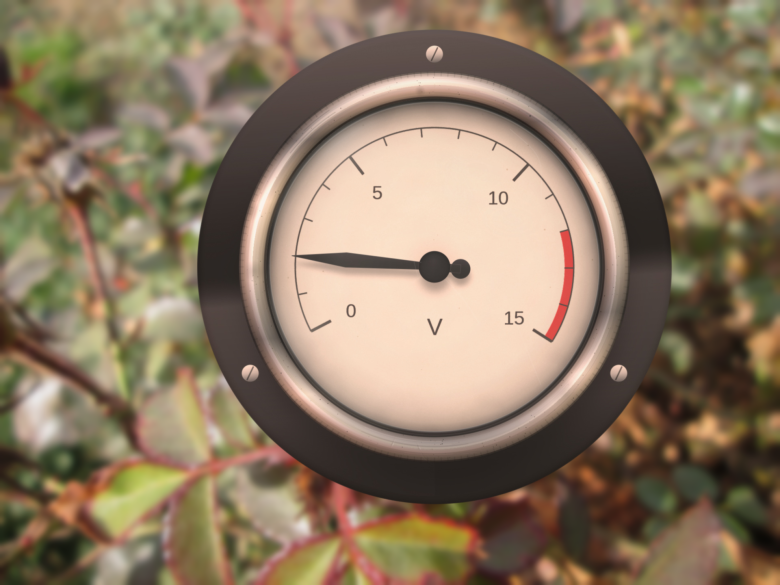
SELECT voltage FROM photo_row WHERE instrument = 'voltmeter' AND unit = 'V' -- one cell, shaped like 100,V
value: 2,V
